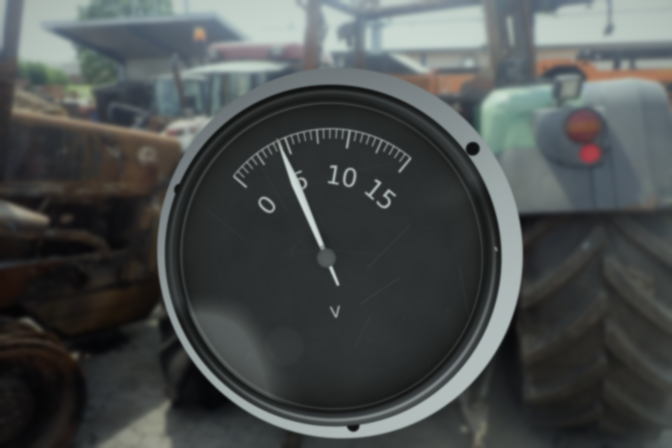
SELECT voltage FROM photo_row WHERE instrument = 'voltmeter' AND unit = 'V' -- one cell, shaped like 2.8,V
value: 4.5,V
